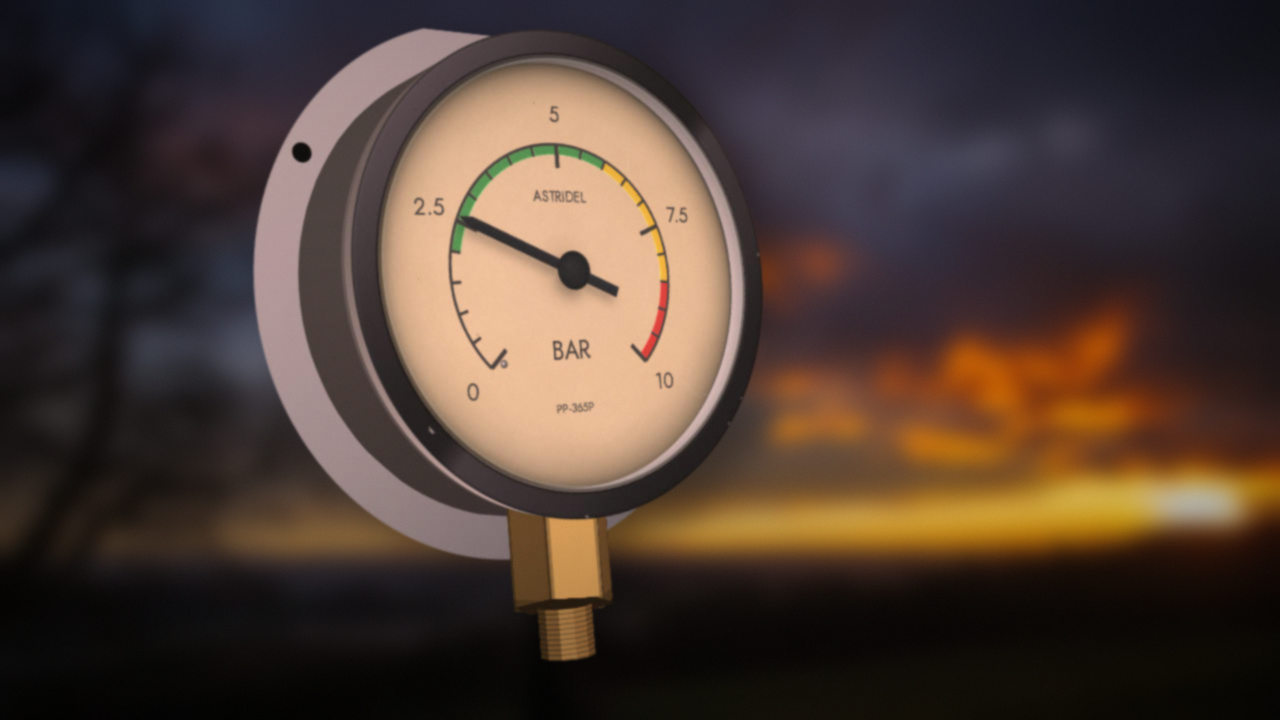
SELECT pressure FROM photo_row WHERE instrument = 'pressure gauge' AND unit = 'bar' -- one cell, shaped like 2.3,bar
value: 2.5,bar
